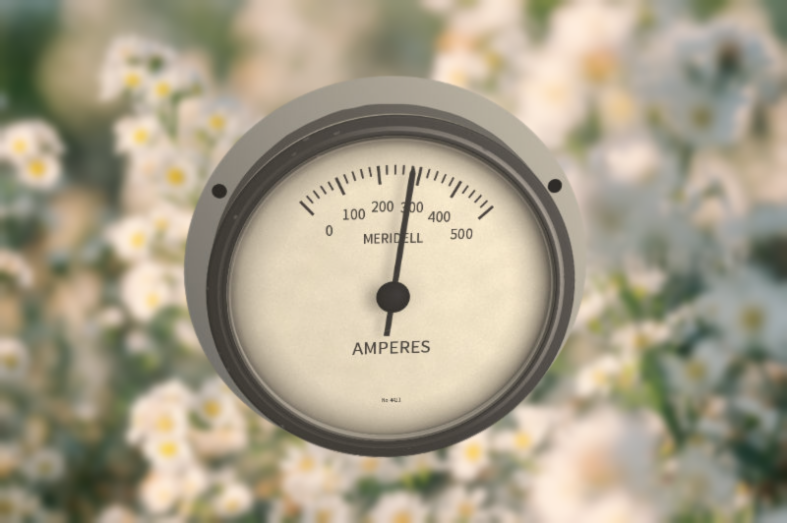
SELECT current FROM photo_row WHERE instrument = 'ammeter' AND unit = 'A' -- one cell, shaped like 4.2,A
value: 280,A
